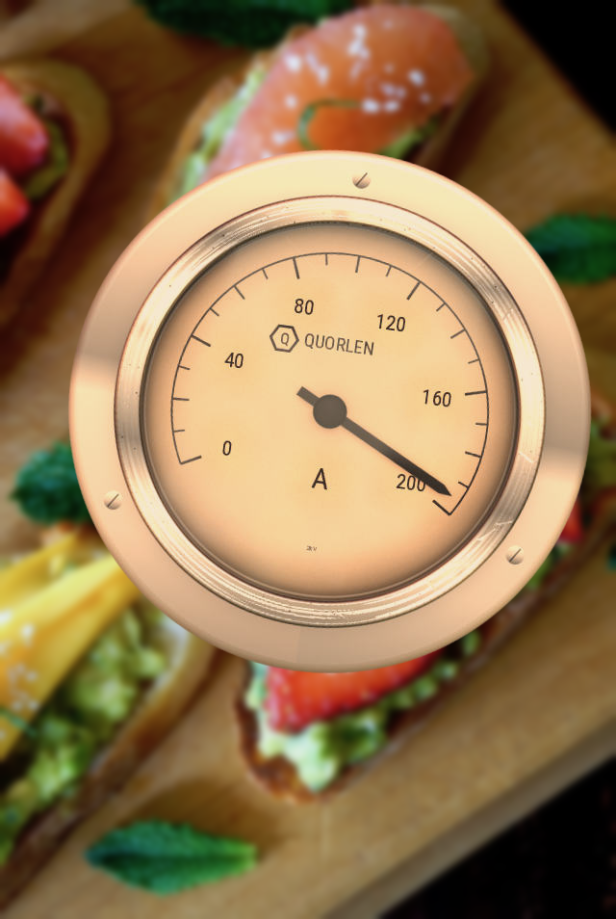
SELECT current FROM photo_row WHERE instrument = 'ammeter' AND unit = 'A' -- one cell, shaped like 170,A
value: 195,A
